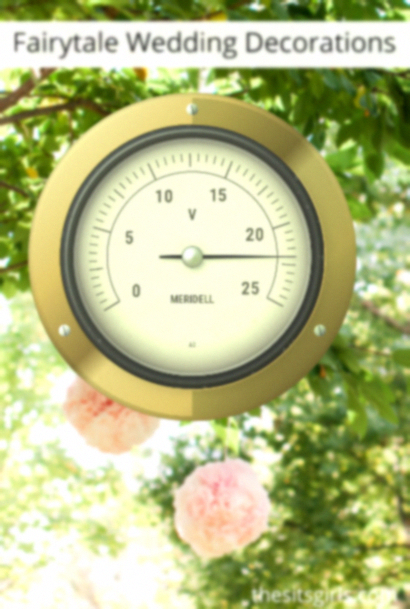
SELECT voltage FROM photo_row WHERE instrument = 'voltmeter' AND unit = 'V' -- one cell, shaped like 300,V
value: 22,V
